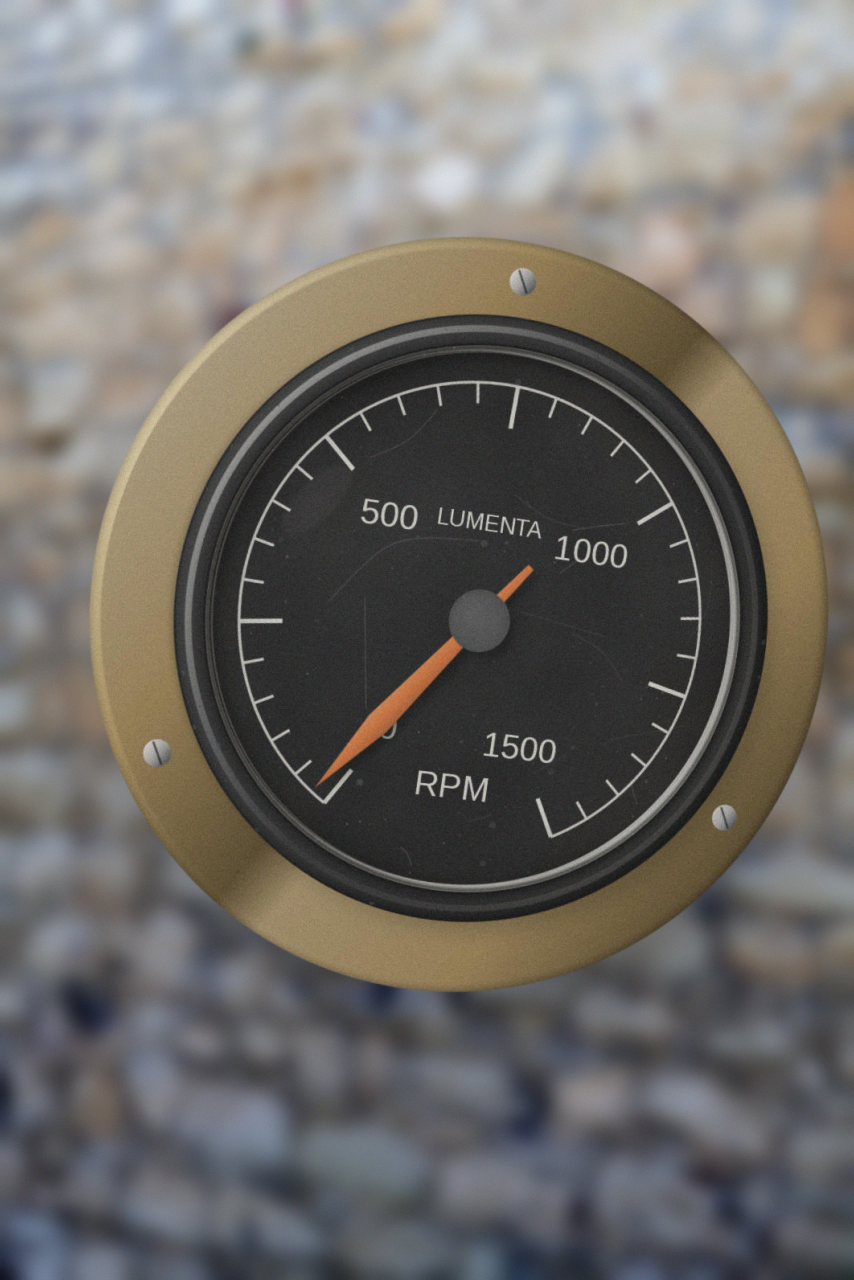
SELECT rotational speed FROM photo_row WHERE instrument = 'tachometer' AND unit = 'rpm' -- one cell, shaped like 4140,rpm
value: 25,rpm
